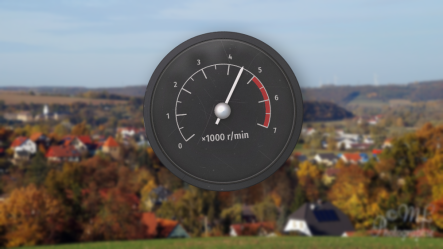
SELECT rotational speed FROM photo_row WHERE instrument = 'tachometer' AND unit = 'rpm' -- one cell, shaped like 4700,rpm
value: 4500,rpm
